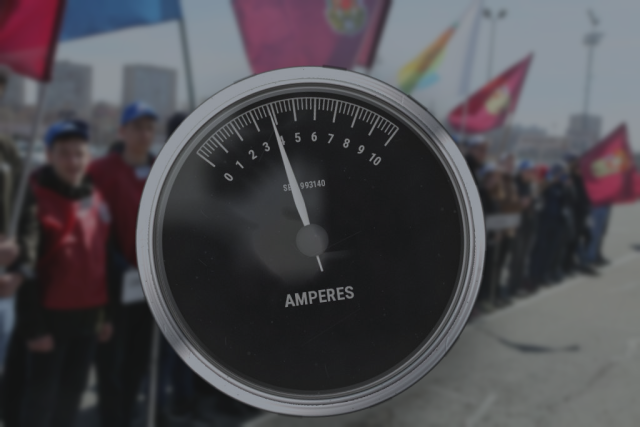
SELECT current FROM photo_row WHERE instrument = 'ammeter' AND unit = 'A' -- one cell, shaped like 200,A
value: 3.8,A
